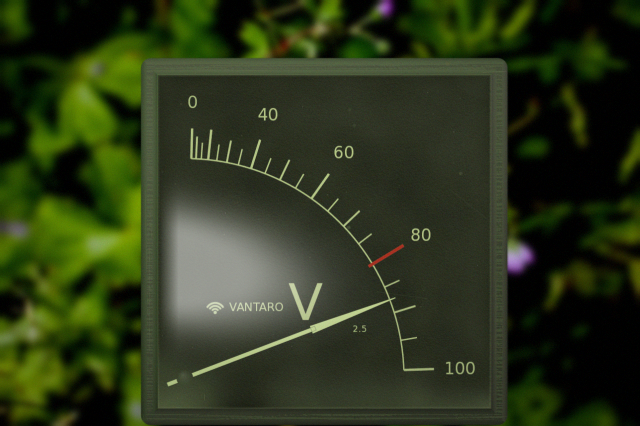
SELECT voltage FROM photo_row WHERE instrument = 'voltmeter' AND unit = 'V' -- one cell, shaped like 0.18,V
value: 87.5,V
